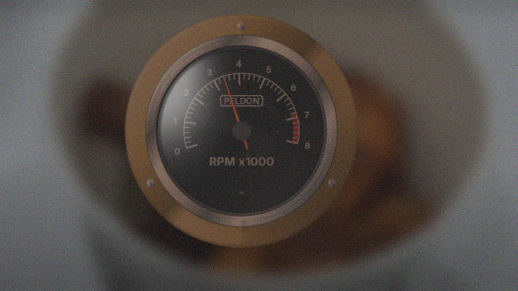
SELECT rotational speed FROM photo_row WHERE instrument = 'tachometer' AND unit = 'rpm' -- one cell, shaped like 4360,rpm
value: 3400,rpm
